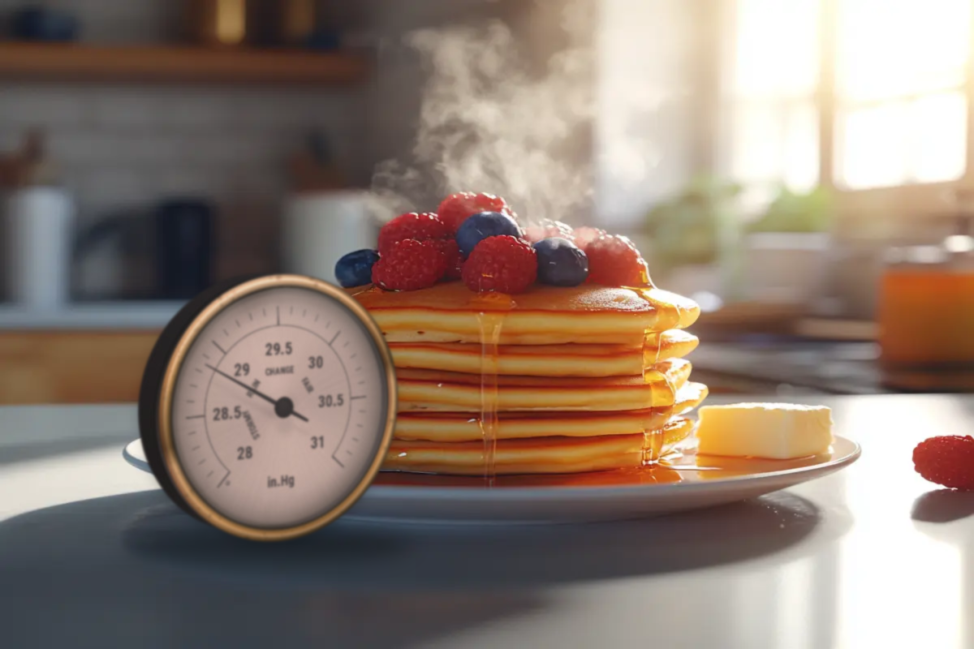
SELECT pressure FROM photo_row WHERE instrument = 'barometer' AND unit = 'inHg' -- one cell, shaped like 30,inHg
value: 28.85,inHg
